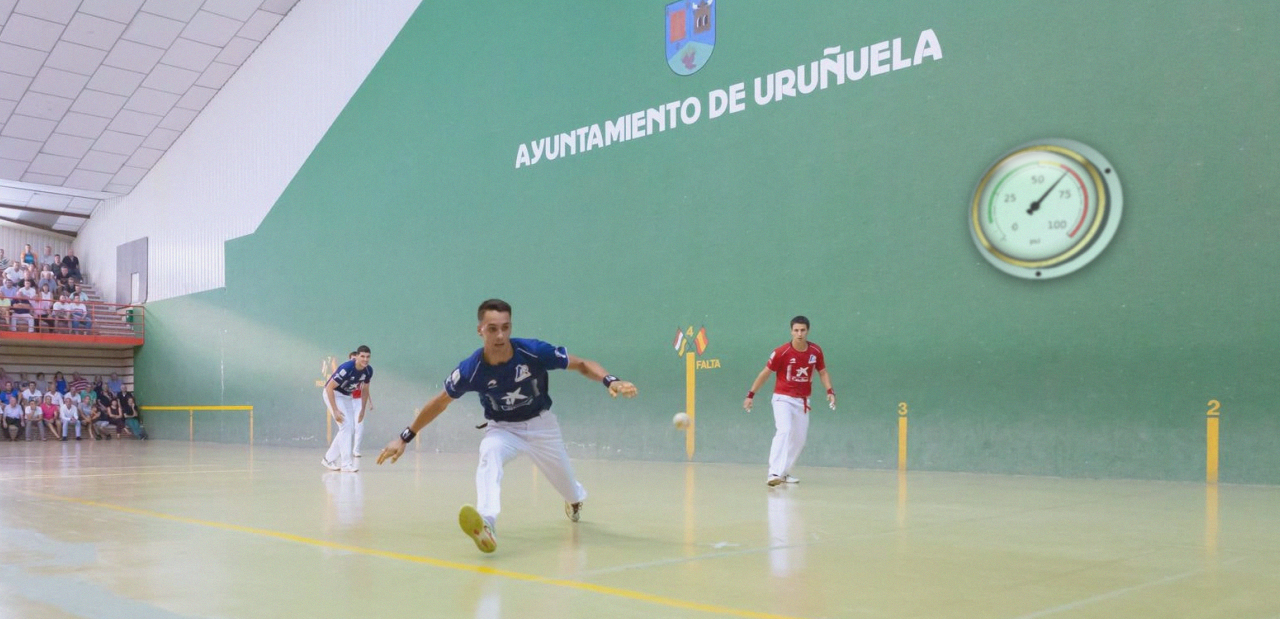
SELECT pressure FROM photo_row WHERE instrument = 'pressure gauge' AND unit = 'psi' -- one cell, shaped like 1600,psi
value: 65,psi
